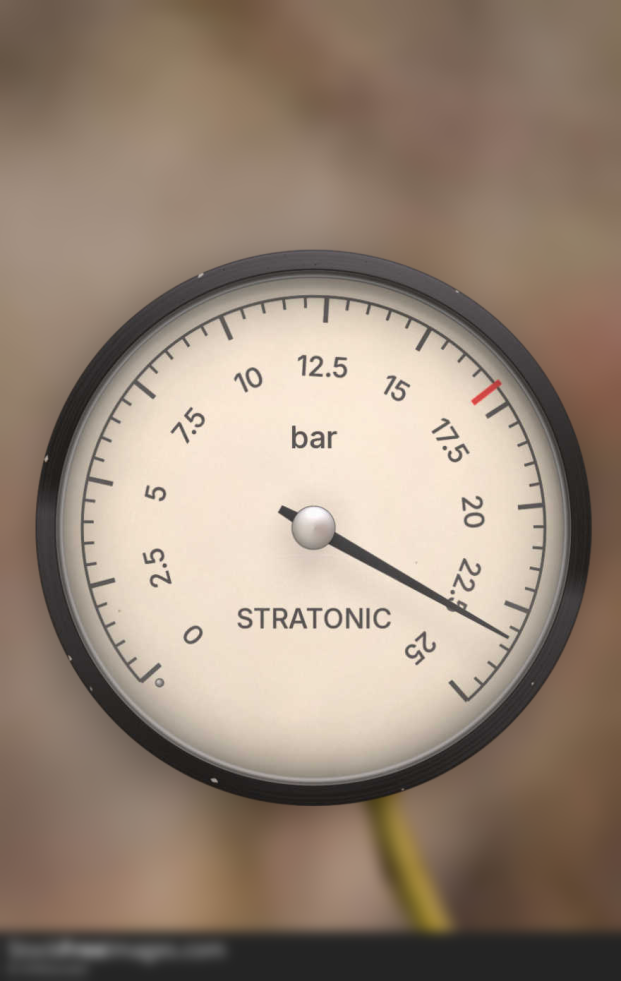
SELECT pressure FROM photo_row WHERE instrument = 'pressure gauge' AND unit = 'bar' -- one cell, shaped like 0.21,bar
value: 23.25,bar
